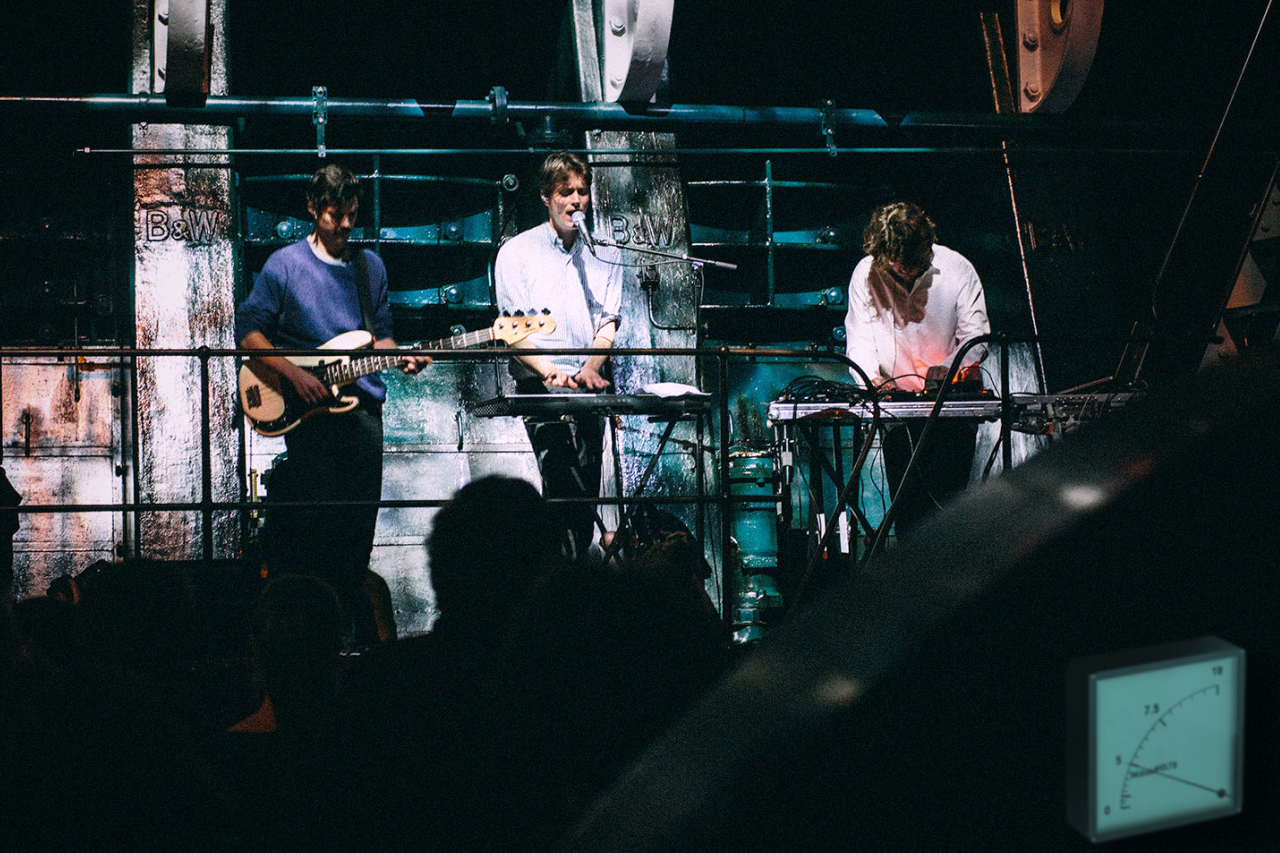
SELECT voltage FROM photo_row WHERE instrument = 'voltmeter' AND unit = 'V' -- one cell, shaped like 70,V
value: 5,V
